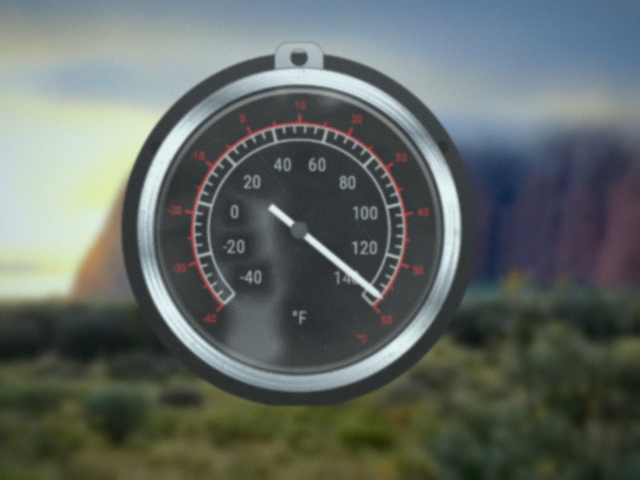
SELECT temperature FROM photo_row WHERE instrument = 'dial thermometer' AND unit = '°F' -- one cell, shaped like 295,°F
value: 136,°F
